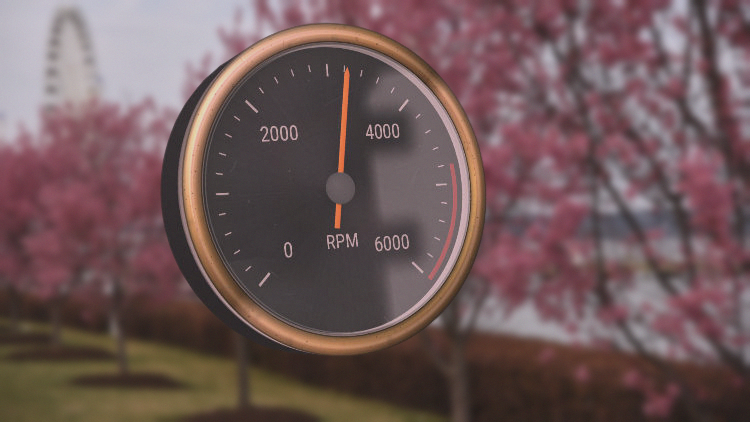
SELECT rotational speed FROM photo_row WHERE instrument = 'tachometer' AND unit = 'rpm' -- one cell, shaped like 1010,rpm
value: 3200,rpm
